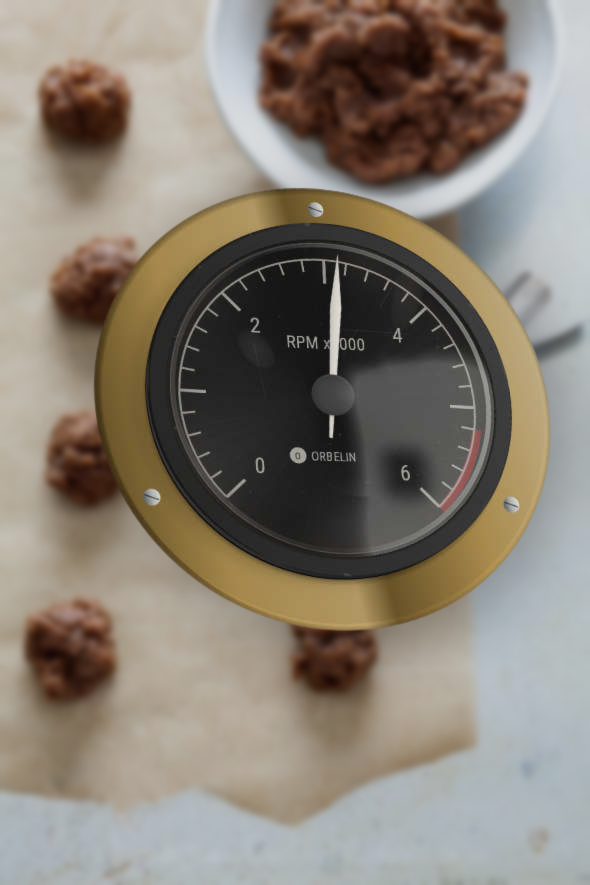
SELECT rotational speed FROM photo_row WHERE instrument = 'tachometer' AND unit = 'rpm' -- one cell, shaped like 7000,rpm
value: 3100,rpm
